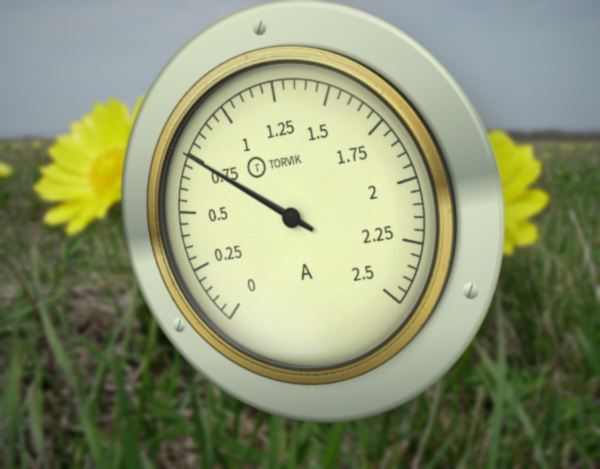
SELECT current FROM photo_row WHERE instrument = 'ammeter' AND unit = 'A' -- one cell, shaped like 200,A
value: 0.75,A
